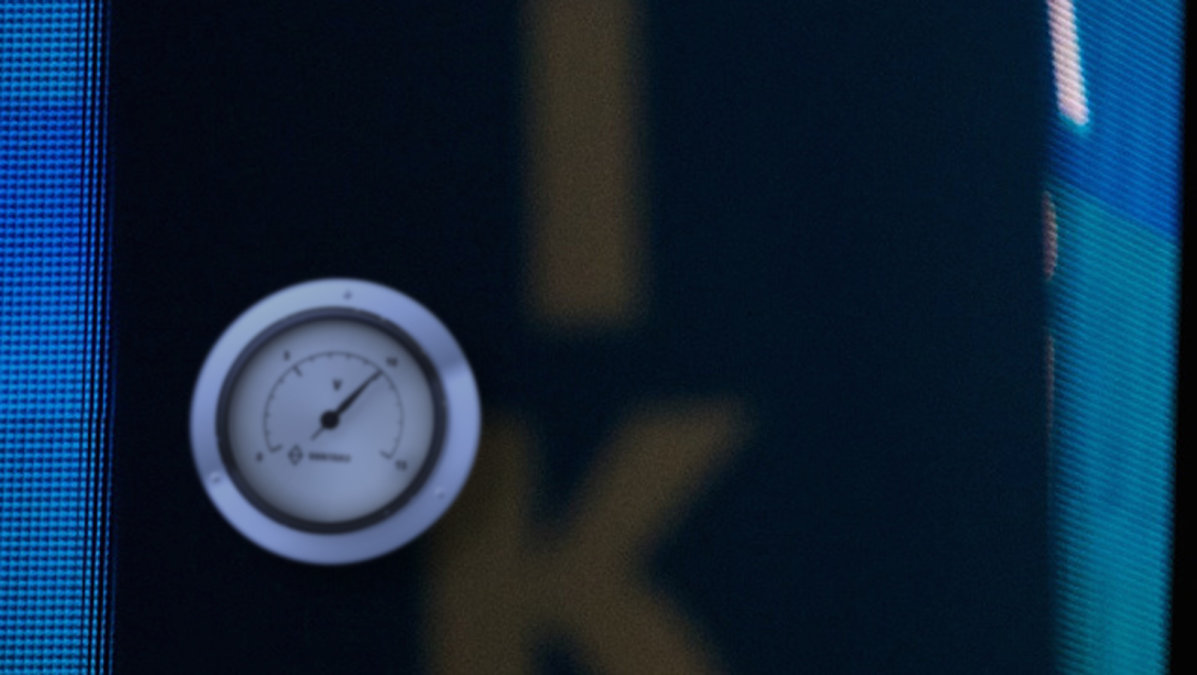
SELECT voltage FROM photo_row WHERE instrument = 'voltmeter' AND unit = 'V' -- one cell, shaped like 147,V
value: 10,V
